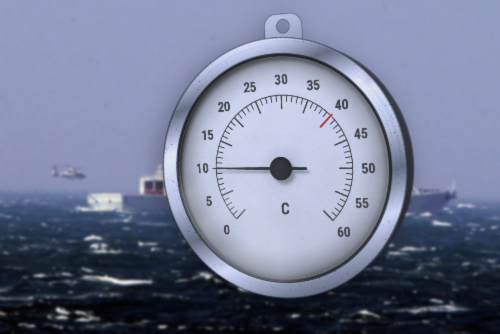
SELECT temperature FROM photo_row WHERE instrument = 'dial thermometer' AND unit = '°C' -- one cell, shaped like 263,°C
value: 10,°C
